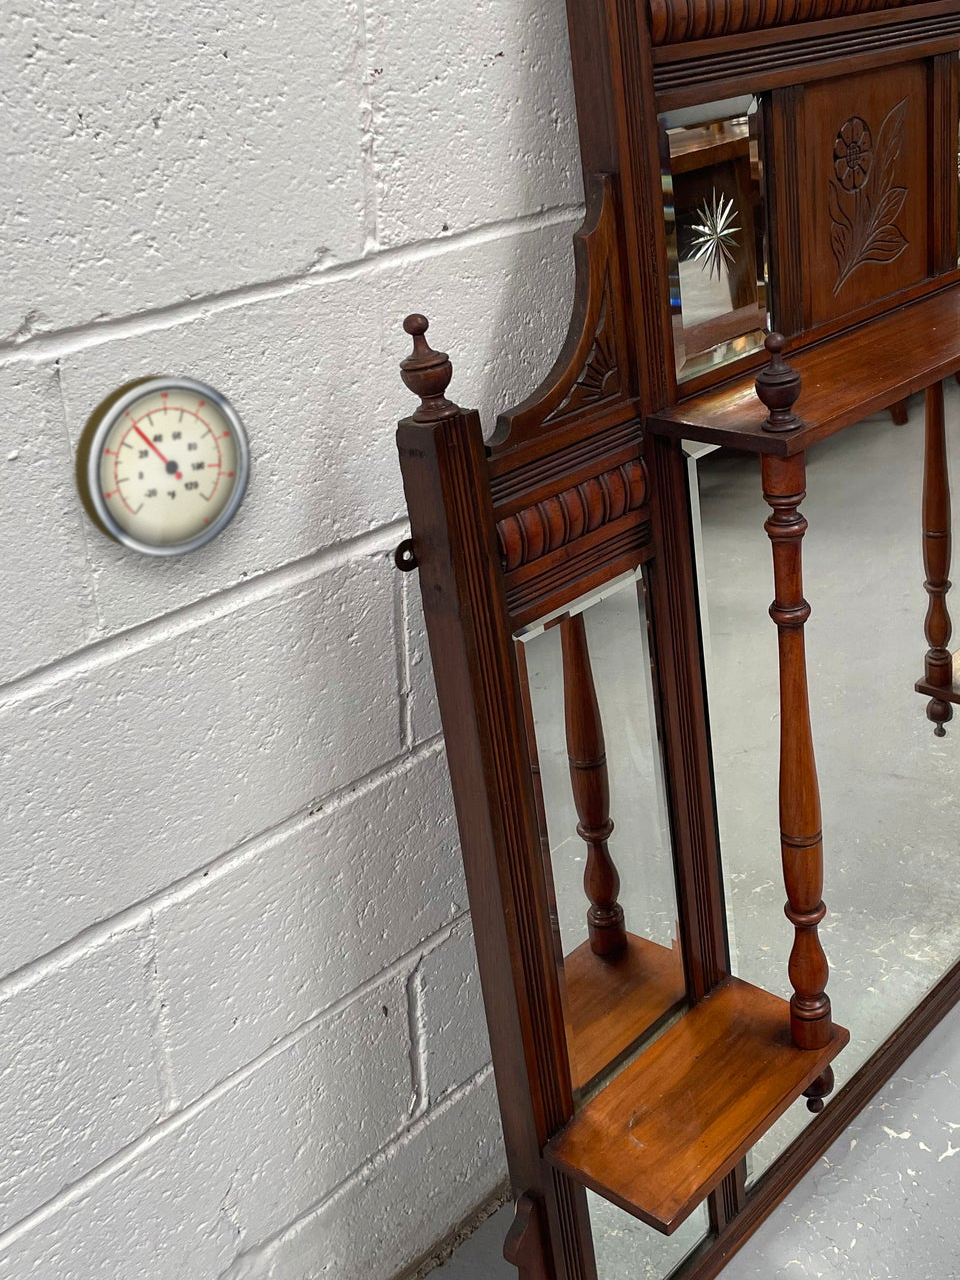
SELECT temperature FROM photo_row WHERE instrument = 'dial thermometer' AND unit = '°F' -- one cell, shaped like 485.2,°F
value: 30,°F
